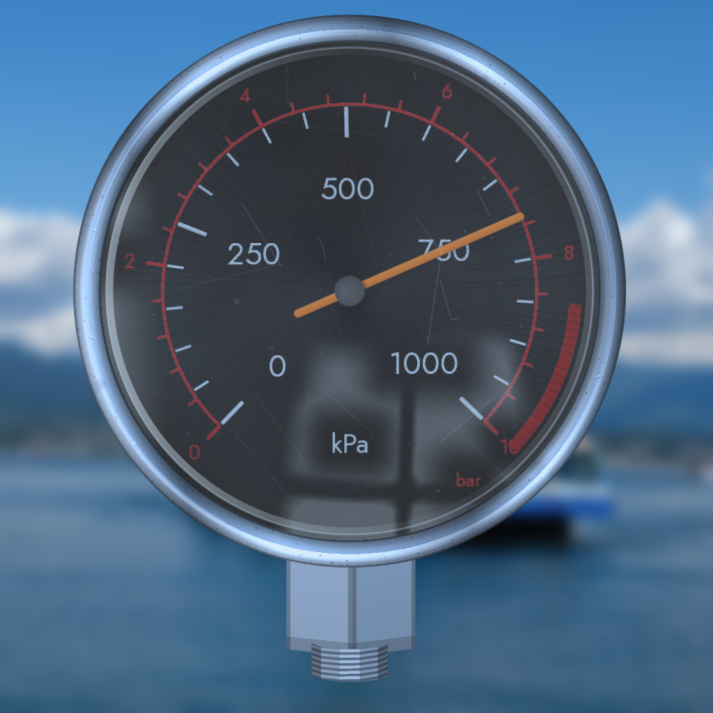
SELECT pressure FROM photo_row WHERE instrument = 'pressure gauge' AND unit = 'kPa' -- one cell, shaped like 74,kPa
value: 750,kPa
